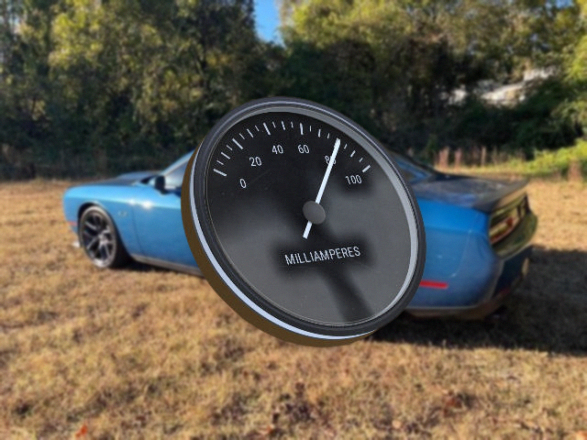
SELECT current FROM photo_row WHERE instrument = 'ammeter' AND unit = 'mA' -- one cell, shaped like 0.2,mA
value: 80,mA
